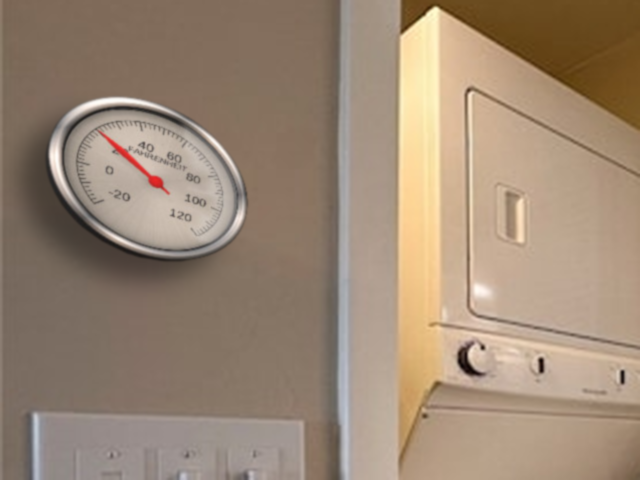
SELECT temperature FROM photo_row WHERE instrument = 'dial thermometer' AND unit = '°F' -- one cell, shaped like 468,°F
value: 20,°F
